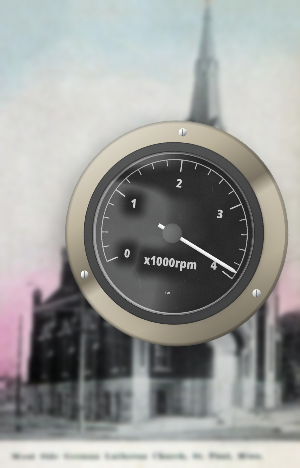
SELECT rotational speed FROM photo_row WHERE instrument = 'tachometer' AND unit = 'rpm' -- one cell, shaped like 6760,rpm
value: 3900,rpm
